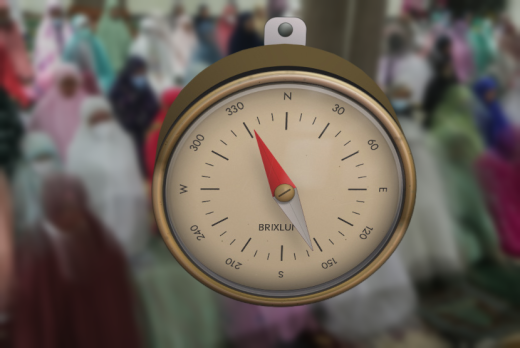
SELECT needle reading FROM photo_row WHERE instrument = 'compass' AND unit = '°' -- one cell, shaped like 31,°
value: 335,°
